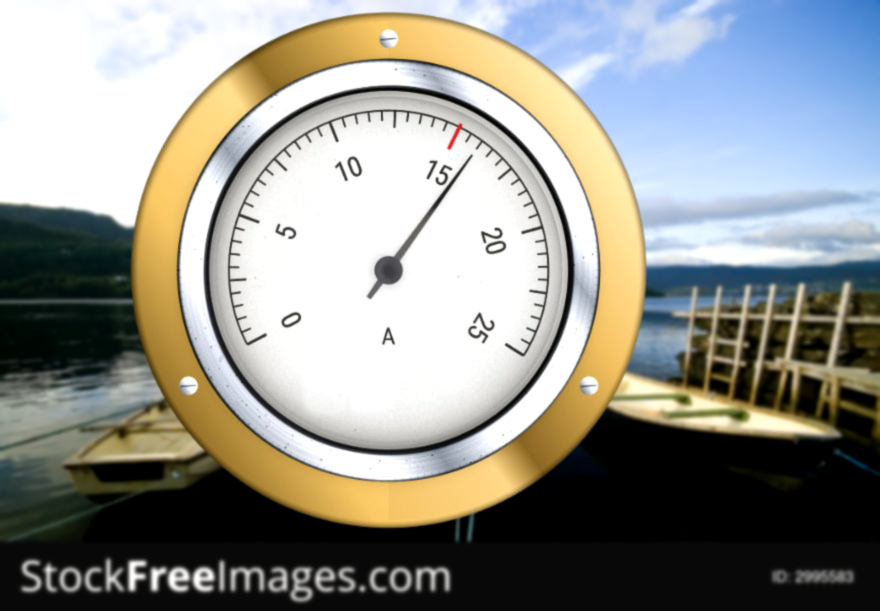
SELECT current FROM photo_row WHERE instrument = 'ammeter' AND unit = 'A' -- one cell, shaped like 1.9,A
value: 16,A
